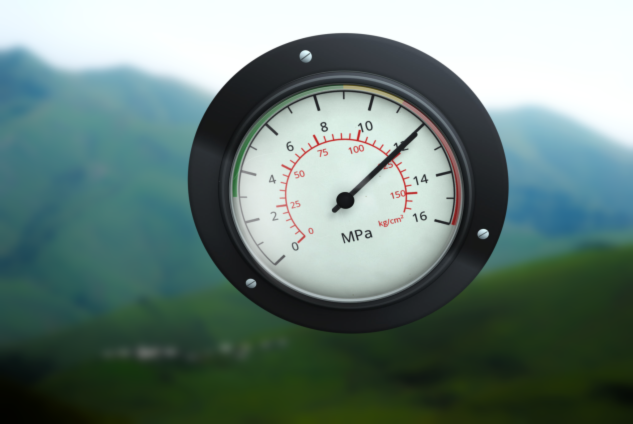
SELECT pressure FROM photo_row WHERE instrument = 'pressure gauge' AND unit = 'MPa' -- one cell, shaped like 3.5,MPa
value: 12,MPa
